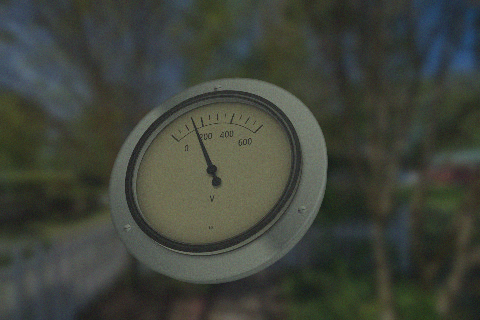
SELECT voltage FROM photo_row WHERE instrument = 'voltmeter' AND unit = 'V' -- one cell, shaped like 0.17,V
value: 150,V
